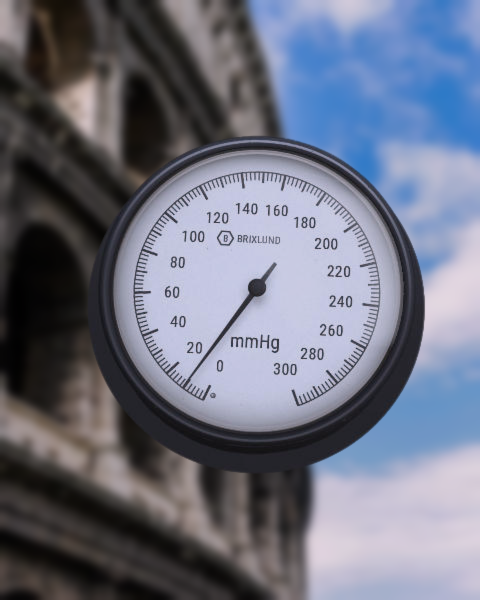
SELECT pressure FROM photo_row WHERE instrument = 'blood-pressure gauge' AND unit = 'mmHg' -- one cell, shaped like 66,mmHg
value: 10,mmHg
